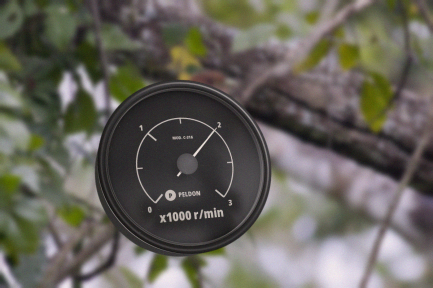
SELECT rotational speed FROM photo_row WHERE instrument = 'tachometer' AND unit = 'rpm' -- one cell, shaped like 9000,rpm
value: 2000,rpm
